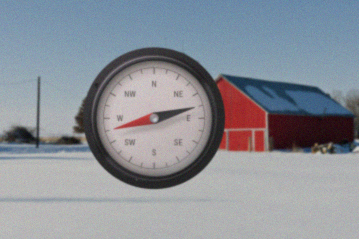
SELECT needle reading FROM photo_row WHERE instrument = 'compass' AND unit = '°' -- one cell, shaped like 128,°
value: 255,°
